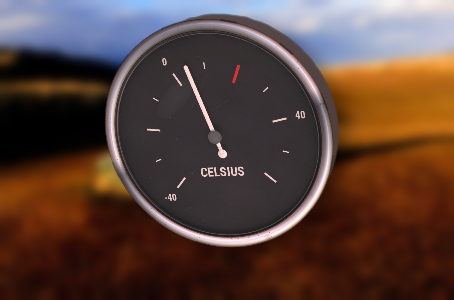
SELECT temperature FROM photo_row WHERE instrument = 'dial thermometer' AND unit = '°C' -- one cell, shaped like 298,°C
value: 5,°C
